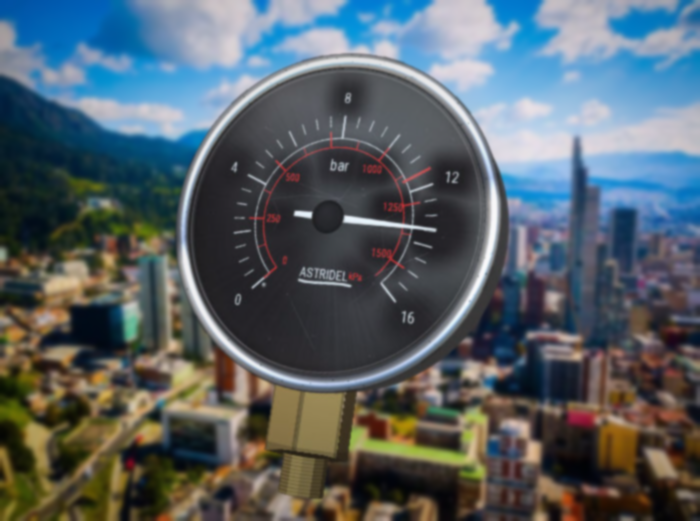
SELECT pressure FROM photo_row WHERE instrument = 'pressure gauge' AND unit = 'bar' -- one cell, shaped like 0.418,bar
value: 13.5,bar
